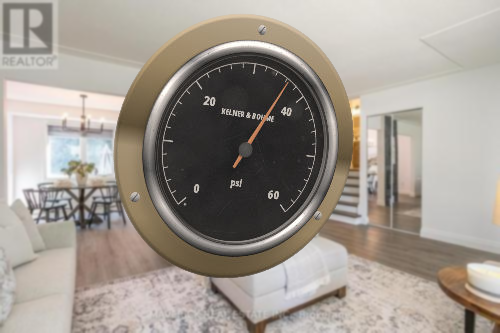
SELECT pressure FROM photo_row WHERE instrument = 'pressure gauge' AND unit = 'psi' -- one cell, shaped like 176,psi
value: 36,psi
